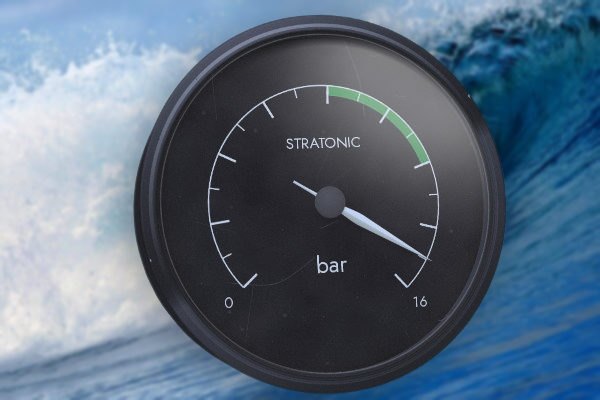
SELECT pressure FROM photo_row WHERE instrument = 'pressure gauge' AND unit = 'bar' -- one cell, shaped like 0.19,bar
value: 15,bar
